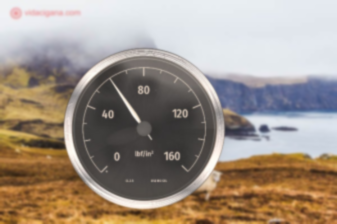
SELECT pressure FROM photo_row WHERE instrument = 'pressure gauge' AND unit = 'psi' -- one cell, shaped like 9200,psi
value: 60,psi
